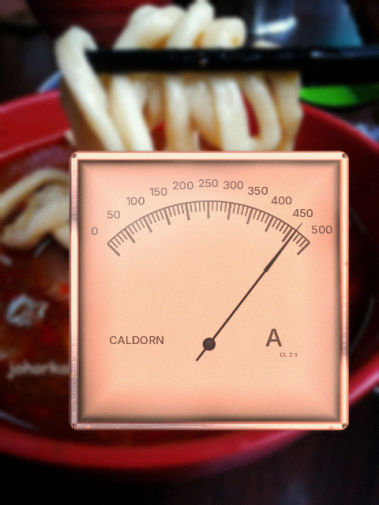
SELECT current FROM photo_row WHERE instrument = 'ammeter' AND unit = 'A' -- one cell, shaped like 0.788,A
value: 460,A
